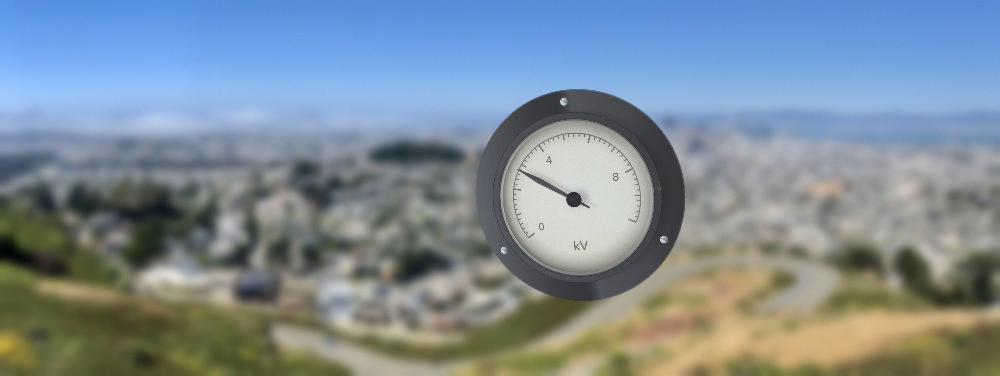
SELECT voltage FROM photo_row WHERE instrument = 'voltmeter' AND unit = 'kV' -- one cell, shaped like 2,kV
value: 2.8,kV
